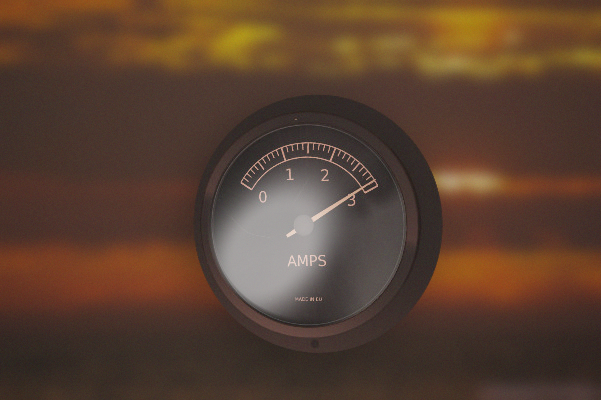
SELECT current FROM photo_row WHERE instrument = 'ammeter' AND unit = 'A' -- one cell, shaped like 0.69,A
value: 2.9,A
